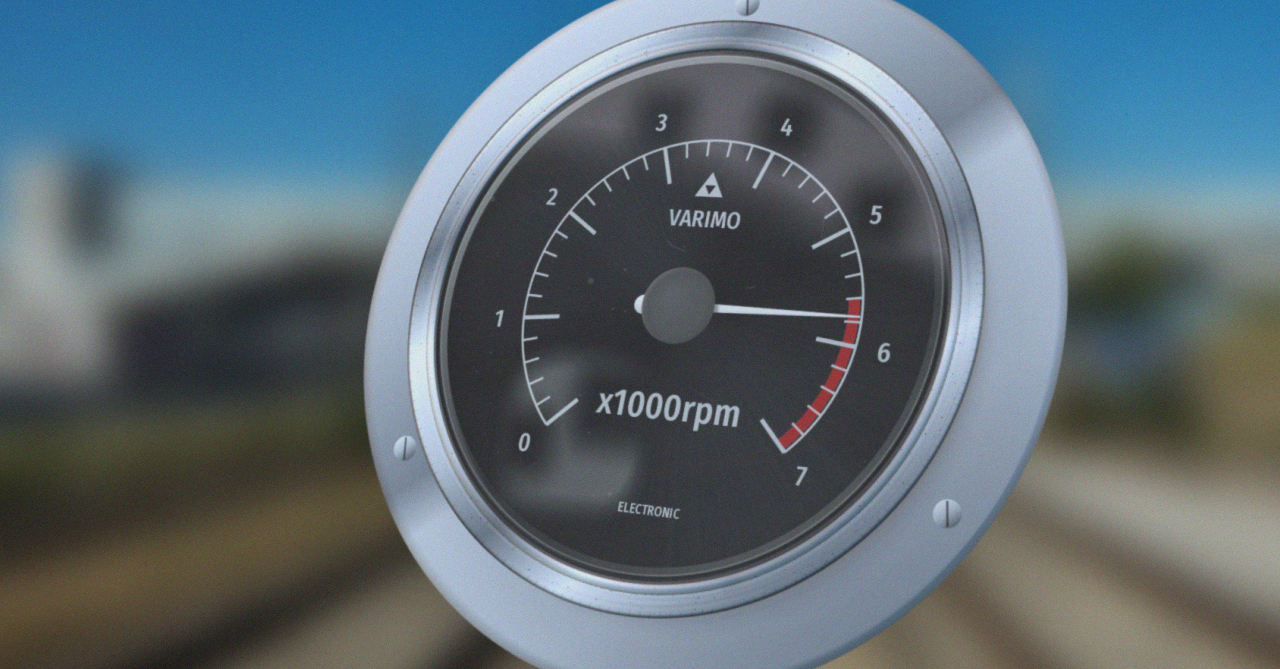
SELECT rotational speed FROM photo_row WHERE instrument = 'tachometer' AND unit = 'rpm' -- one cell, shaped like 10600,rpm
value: 5800,rpm
